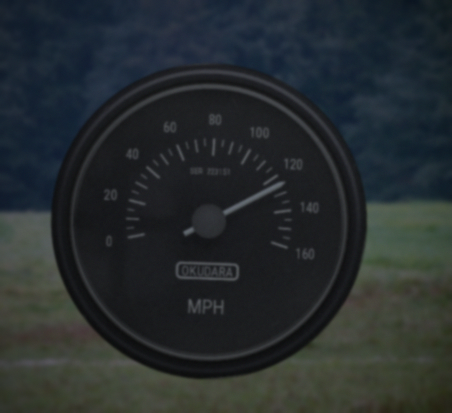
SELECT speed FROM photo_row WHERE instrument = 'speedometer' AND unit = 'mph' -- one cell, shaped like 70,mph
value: 125,mph
